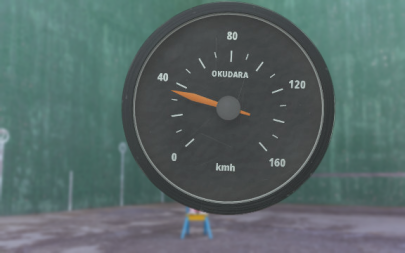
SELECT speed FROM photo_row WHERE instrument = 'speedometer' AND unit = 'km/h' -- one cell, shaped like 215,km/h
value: 35,km/h
